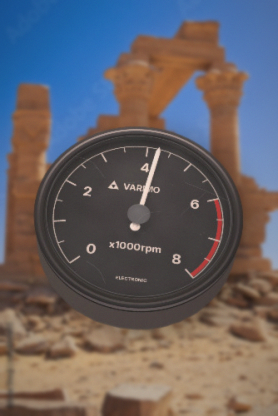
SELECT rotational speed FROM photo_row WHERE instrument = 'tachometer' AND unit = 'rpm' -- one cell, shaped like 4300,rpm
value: 4250,rpm
